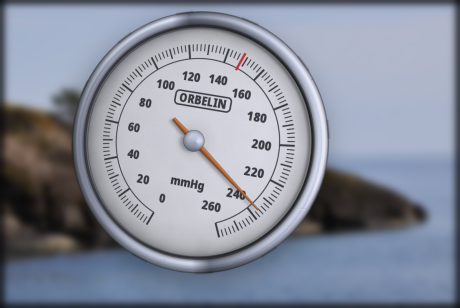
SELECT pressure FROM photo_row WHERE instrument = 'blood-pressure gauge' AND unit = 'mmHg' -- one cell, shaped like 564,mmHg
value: 236,mmHg
